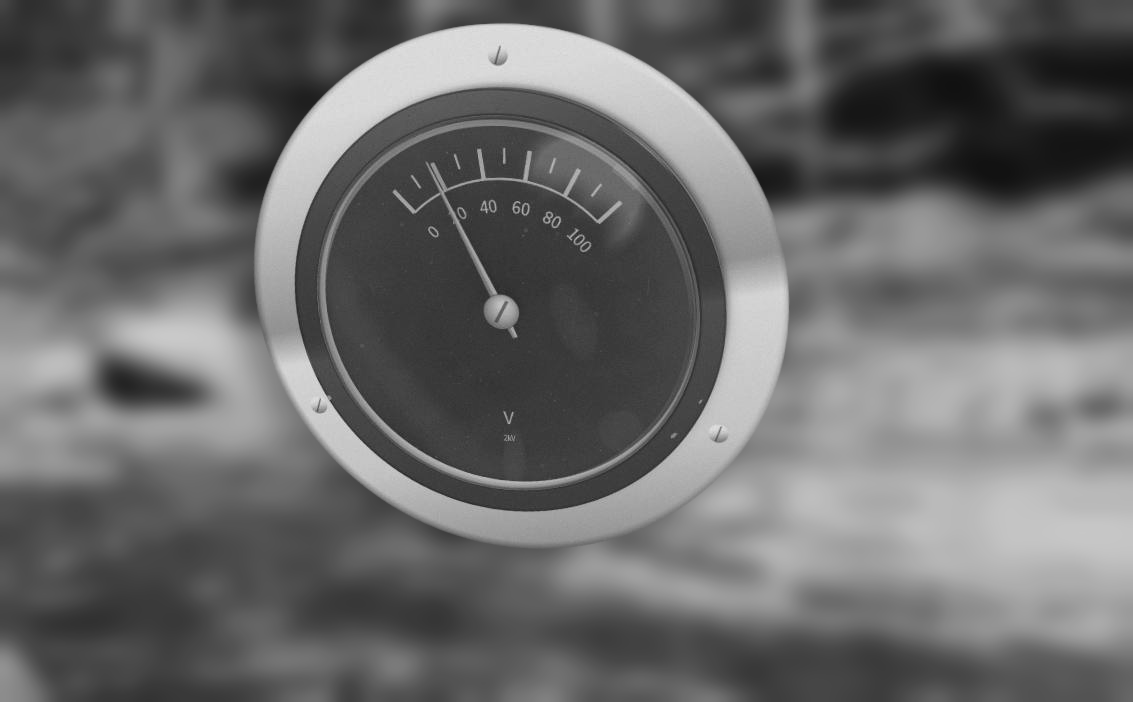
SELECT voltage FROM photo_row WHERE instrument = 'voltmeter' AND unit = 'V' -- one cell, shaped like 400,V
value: 20,V
